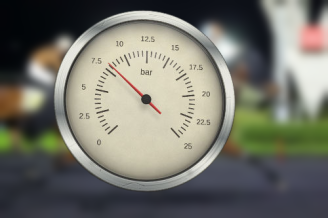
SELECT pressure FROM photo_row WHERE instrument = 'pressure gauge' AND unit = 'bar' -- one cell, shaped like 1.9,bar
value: 8,bar
